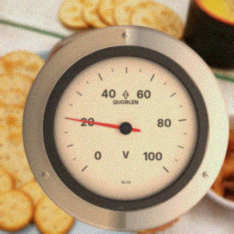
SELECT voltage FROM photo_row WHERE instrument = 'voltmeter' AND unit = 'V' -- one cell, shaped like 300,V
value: 20,V
